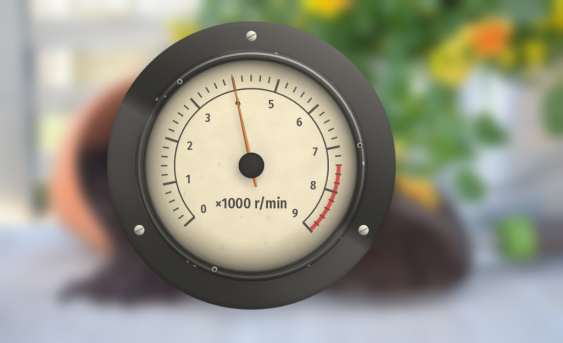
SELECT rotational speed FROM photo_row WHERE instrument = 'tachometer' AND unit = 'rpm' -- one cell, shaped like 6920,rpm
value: 4000,rpm
